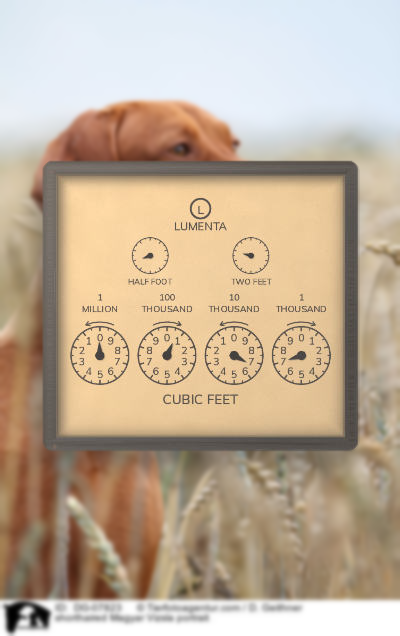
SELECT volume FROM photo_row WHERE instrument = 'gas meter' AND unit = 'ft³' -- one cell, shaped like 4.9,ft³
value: 6700,ft³
